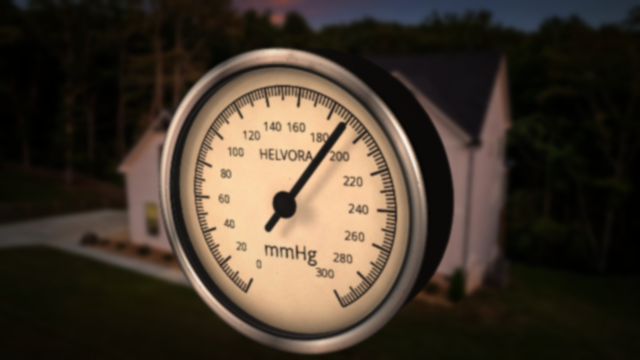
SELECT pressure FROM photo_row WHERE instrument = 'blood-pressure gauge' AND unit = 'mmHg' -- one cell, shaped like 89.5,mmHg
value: 190,mmHg
